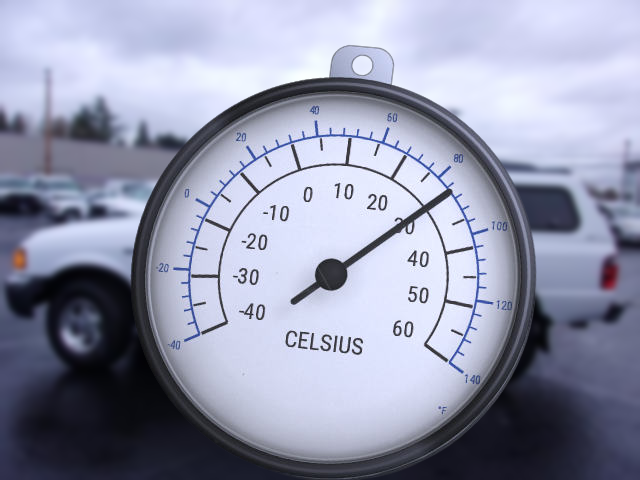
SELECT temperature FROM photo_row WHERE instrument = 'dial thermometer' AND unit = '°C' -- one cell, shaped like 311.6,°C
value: 30,°C
